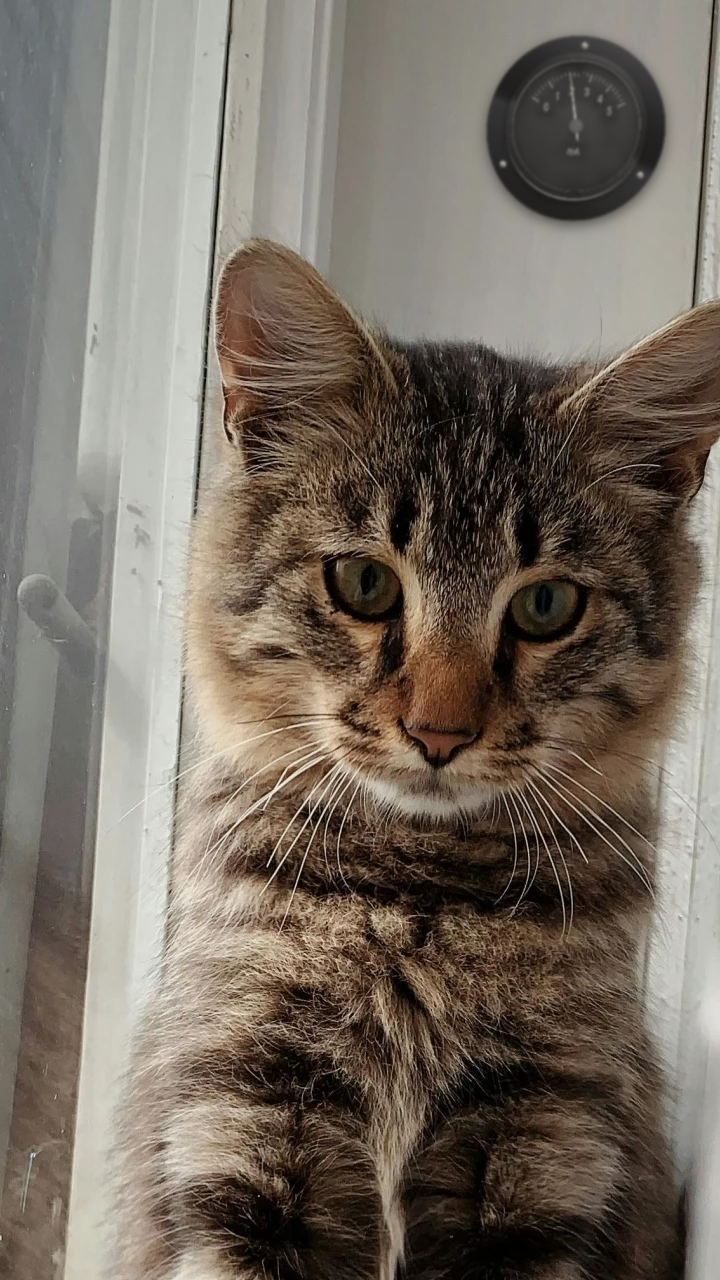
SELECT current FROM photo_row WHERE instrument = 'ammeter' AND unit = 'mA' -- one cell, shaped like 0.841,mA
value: 2,mA
